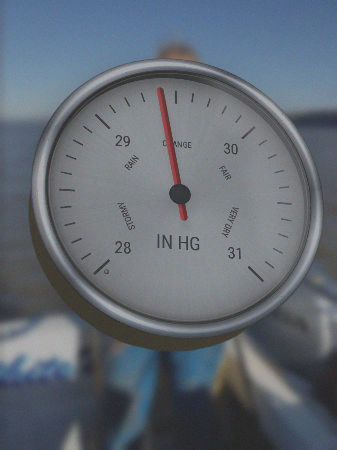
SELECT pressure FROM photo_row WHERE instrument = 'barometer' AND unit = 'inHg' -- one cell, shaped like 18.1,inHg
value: 29.4,inHg
